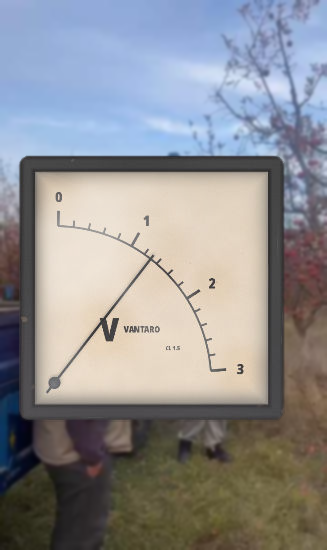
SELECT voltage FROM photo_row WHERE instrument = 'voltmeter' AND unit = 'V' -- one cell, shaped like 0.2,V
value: 1.3,V
